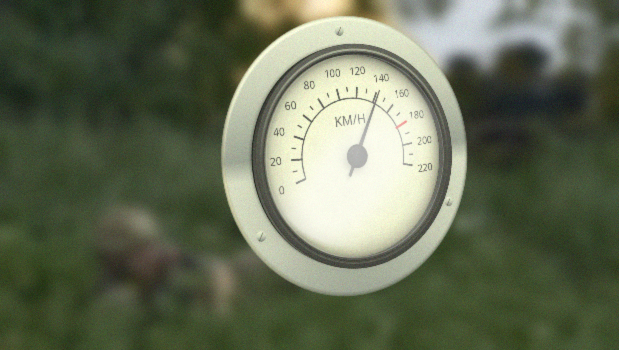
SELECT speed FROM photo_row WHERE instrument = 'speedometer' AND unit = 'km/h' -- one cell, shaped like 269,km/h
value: 140,km/h
